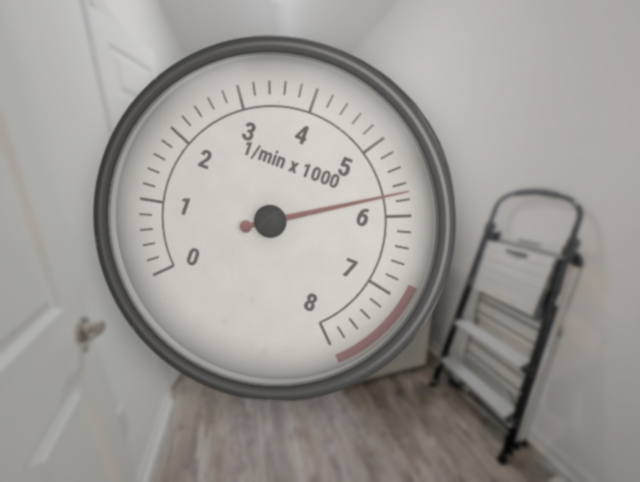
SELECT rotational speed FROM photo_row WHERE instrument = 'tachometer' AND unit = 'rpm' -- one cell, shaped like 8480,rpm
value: 5700,rpm
